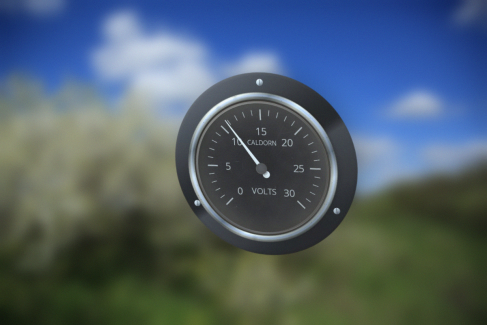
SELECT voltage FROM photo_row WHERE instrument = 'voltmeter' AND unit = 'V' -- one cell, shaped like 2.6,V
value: 11,V
